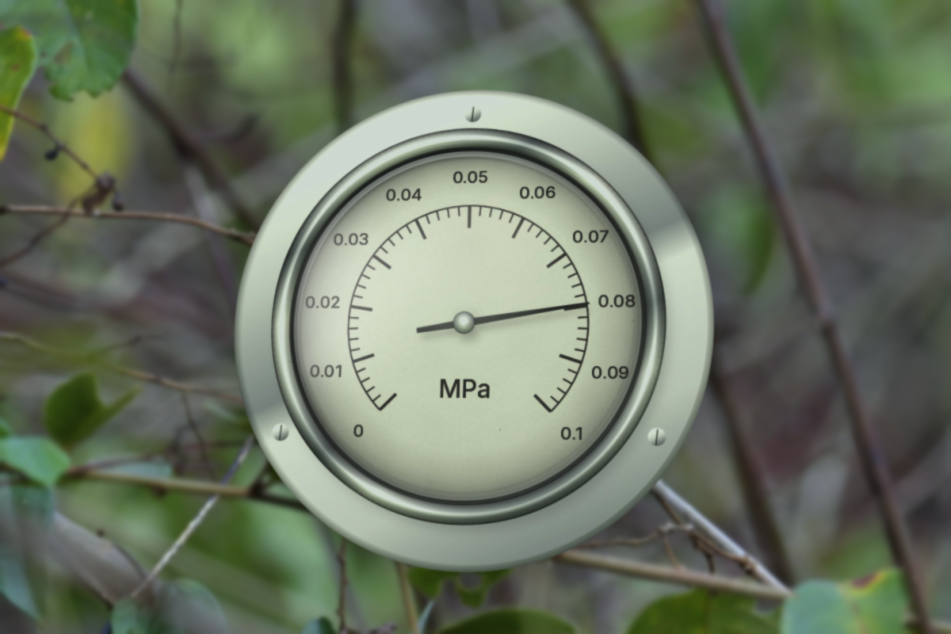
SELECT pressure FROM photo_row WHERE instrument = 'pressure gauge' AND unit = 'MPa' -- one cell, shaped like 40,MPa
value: 0.08,MPa
